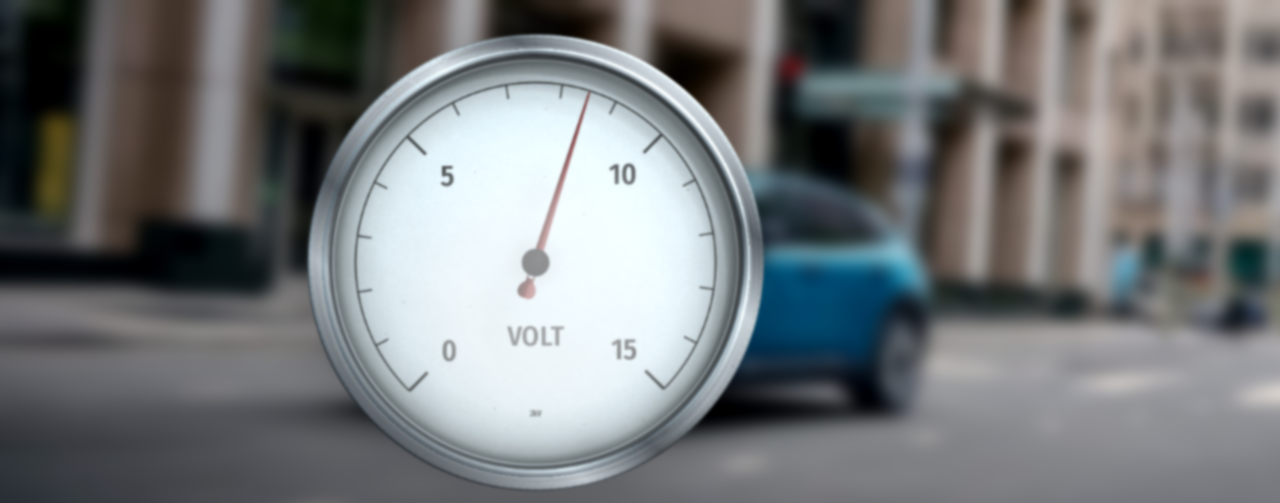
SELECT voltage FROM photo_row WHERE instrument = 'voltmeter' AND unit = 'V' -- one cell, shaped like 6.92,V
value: 8.5,V
